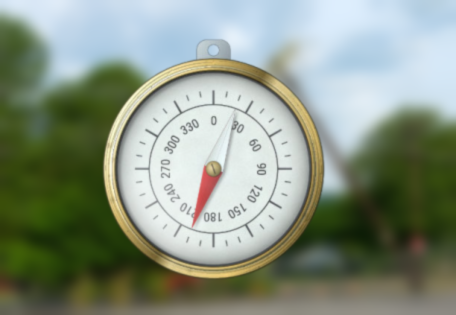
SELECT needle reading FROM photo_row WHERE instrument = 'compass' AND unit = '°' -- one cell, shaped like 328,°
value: 200,°
